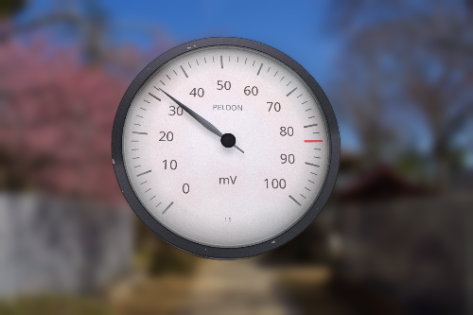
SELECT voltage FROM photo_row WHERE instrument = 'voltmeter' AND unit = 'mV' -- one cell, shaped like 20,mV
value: 32,mV
